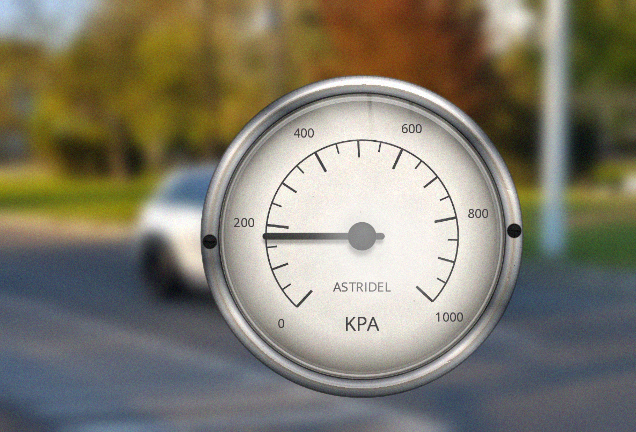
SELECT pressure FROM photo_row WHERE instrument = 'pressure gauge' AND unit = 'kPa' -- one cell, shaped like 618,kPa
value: 175,kPa
